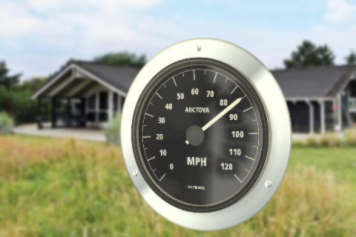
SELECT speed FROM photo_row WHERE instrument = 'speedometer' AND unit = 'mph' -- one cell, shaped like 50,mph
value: 85,mph
